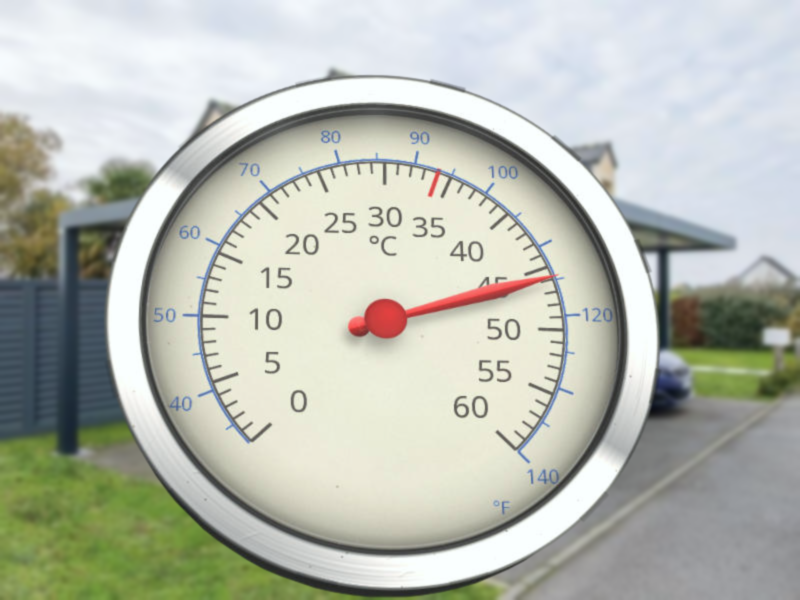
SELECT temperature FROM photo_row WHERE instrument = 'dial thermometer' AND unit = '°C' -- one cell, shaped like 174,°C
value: 46,°C
